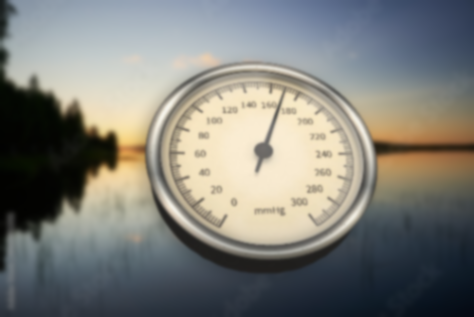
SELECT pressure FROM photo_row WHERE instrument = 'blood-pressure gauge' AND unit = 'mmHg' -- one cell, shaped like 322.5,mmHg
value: 170,mmHg
